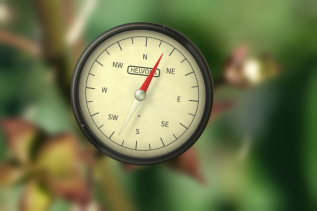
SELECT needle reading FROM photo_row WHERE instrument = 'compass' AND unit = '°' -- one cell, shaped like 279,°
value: 22.5,°
